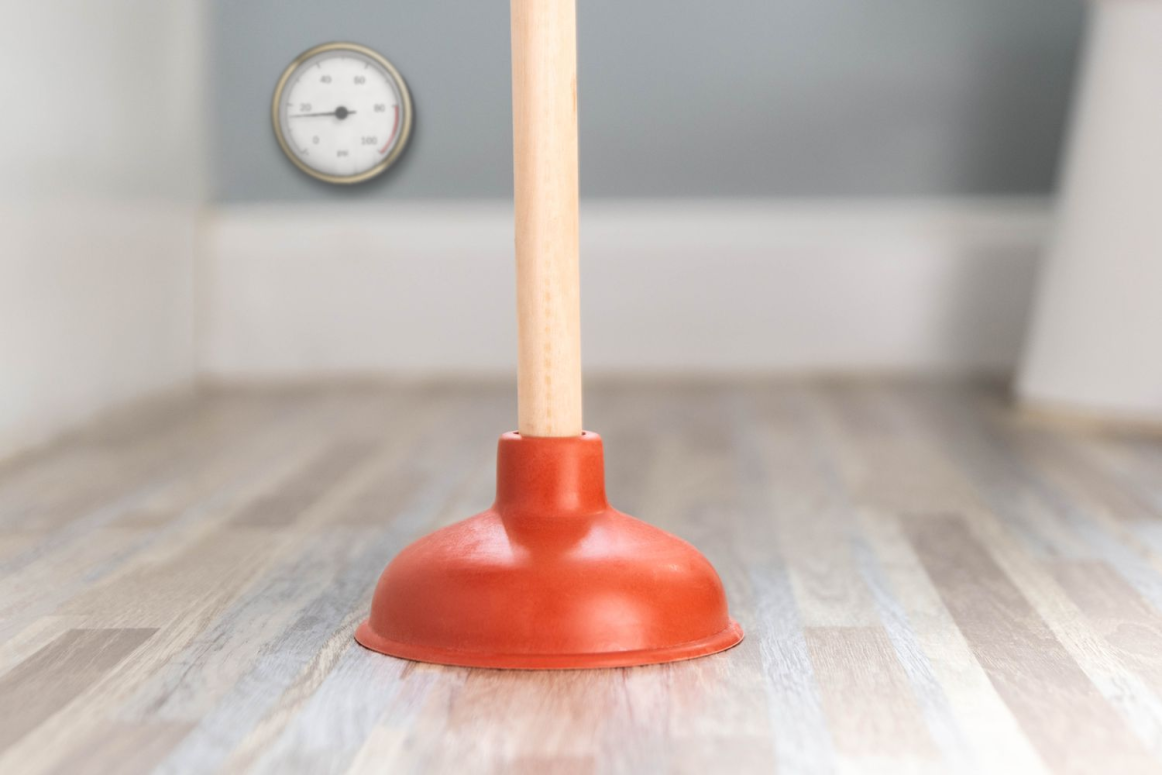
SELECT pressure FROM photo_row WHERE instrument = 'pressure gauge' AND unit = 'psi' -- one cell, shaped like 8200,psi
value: 15,psi
